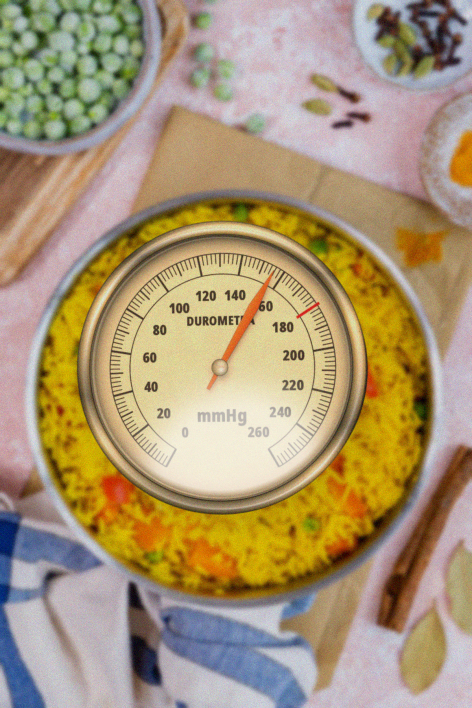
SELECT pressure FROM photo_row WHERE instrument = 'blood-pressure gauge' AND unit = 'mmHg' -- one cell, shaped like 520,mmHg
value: 156,mmHg
